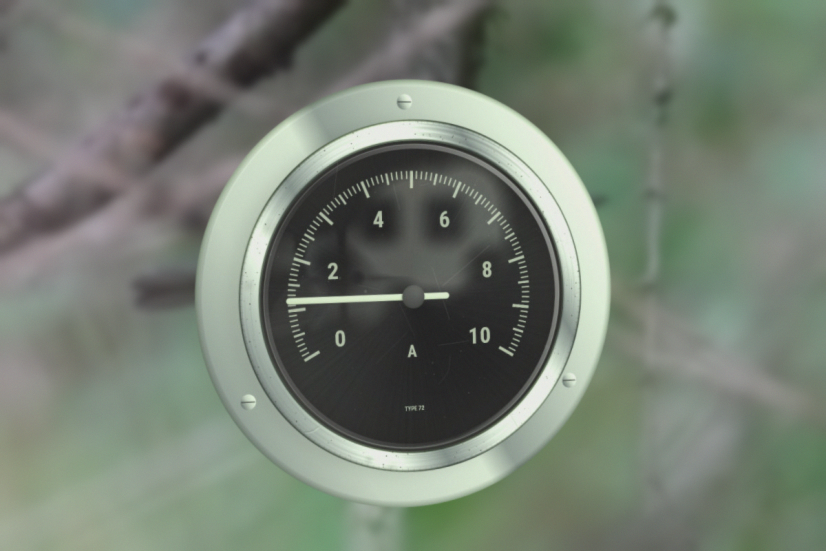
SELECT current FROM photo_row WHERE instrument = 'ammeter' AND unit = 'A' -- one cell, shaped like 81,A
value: 1.2,A
